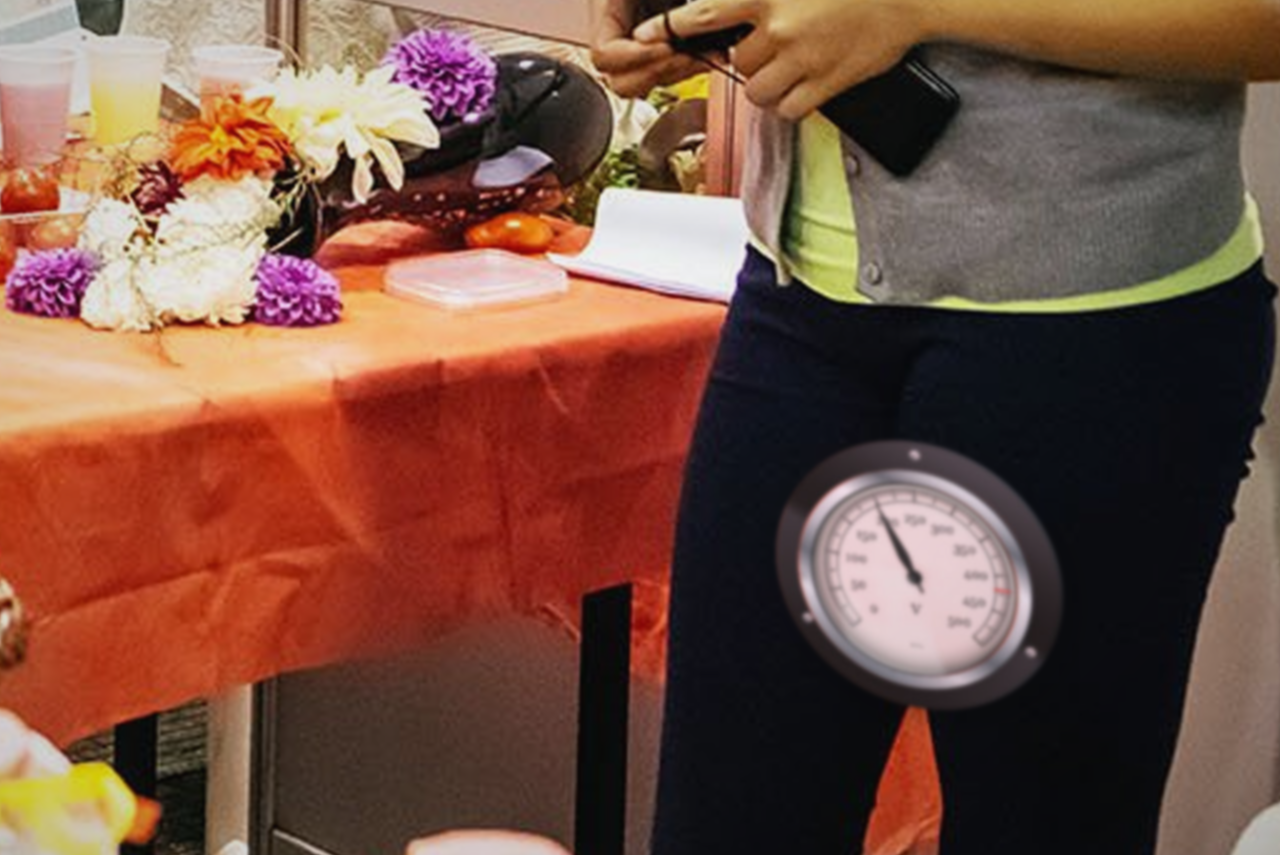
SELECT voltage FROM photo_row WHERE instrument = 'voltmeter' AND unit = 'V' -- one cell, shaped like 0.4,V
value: 200,V
